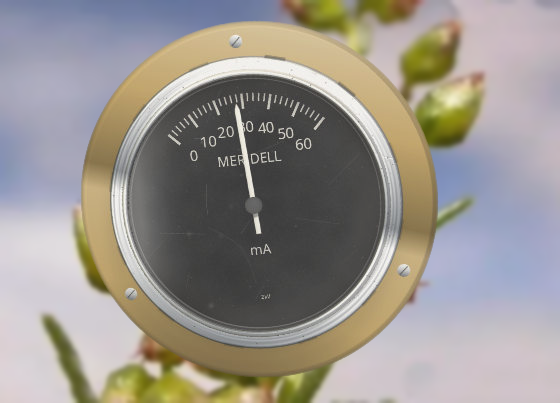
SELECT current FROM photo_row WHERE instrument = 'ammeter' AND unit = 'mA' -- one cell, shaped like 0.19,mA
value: 28,mA
